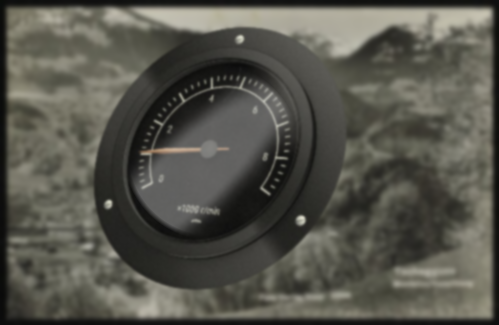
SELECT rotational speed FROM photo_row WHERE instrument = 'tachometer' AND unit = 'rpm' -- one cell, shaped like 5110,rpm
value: 1000,rpm
